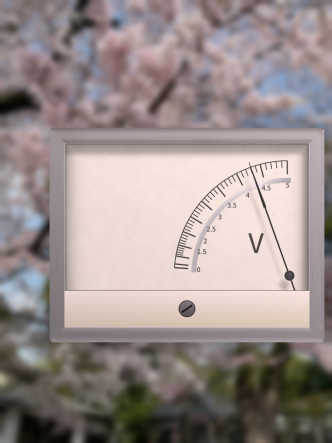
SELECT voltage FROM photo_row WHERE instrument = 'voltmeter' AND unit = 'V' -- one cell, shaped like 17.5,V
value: 4.3,V
